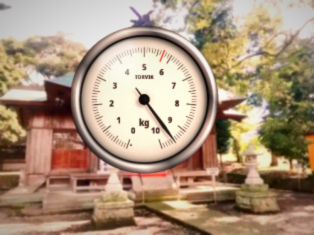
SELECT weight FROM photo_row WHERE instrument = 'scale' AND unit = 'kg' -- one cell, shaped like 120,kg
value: 9.5,kg
